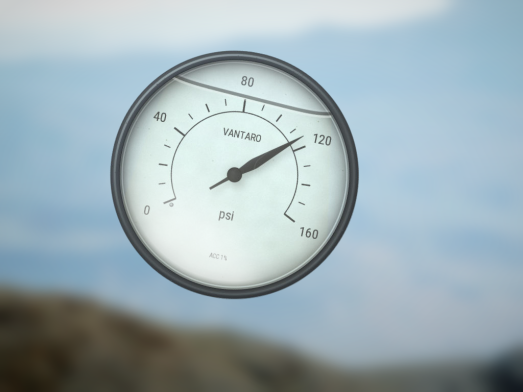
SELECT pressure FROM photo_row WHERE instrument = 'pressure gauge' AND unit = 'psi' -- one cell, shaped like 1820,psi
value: 115,psi
